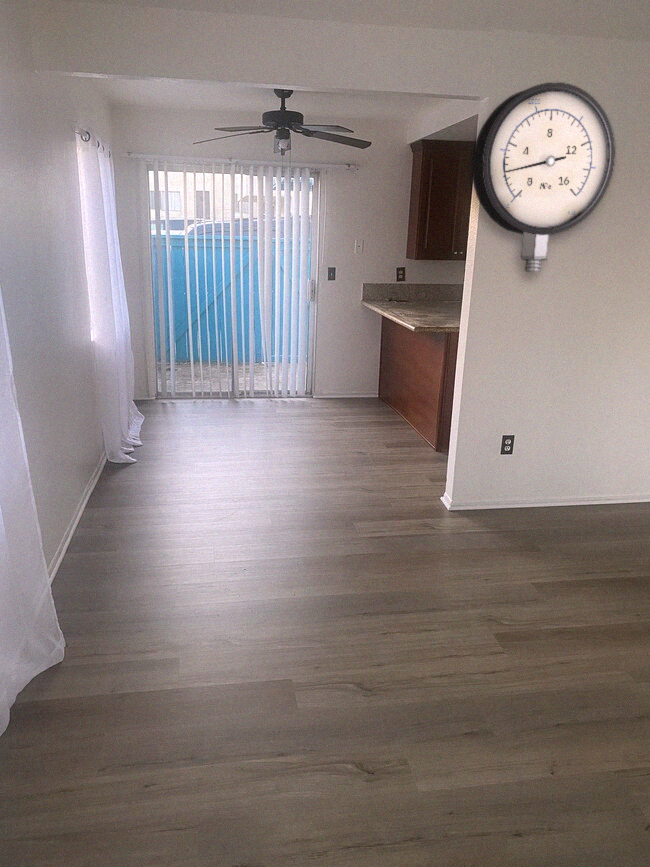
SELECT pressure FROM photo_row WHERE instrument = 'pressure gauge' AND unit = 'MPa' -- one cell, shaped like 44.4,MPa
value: 2,MPa
